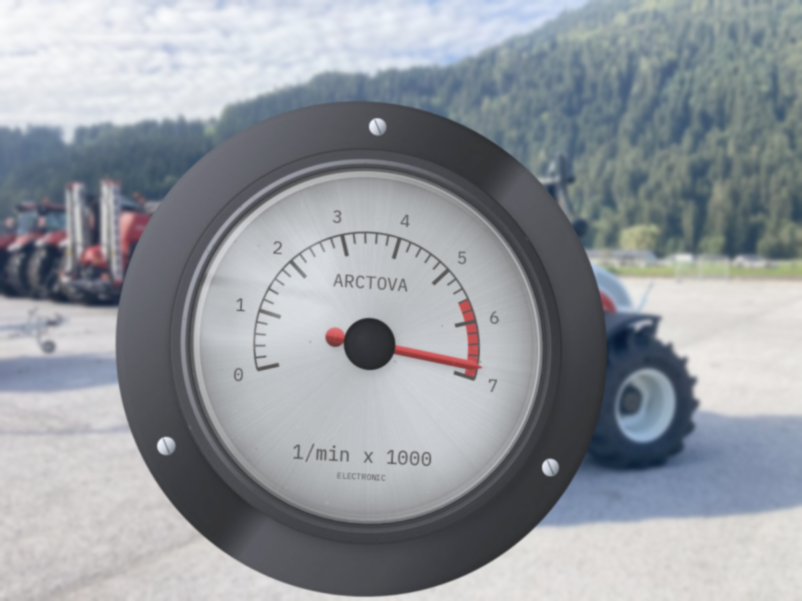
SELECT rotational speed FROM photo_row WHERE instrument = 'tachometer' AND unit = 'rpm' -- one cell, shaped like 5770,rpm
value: 6800,rpm
